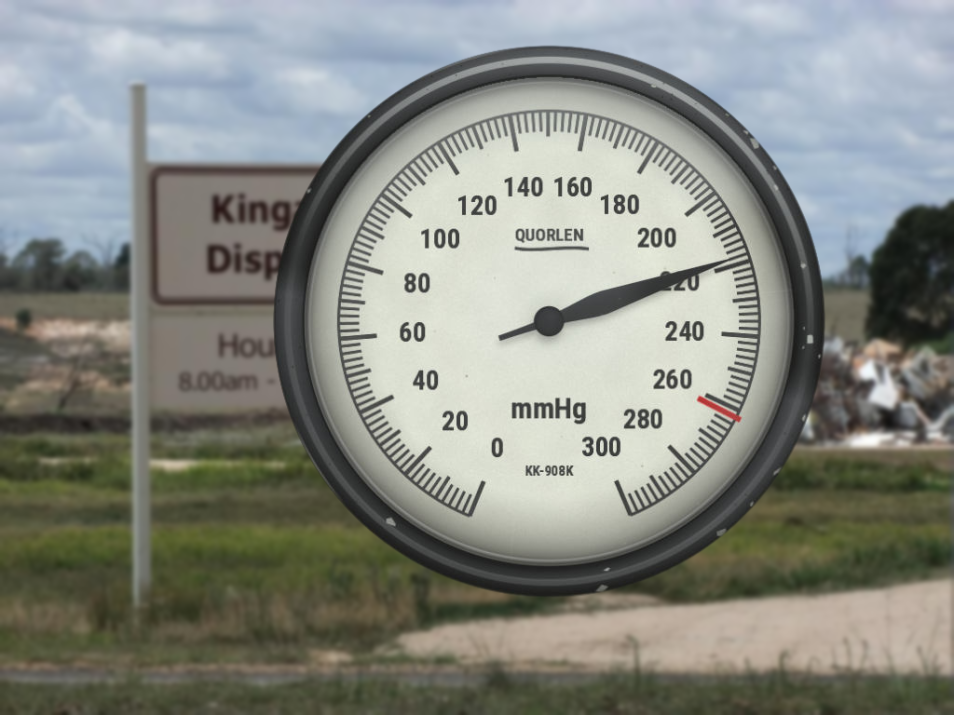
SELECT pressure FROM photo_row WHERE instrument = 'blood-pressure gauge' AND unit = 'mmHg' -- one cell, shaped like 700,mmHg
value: 218,mmHg
